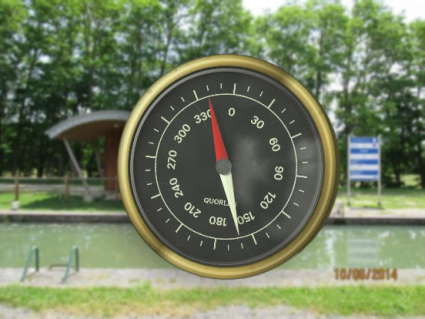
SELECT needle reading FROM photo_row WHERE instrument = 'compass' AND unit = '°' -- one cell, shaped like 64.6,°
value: 340,°
